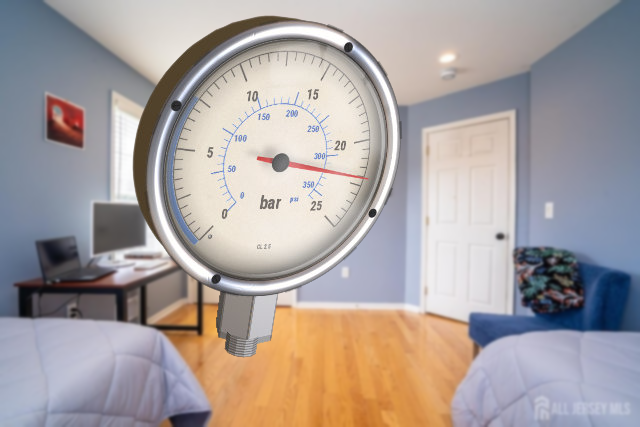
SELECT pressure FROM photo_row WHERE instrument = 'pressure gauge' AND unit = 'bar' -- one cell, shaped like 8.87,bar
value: 22,bar
